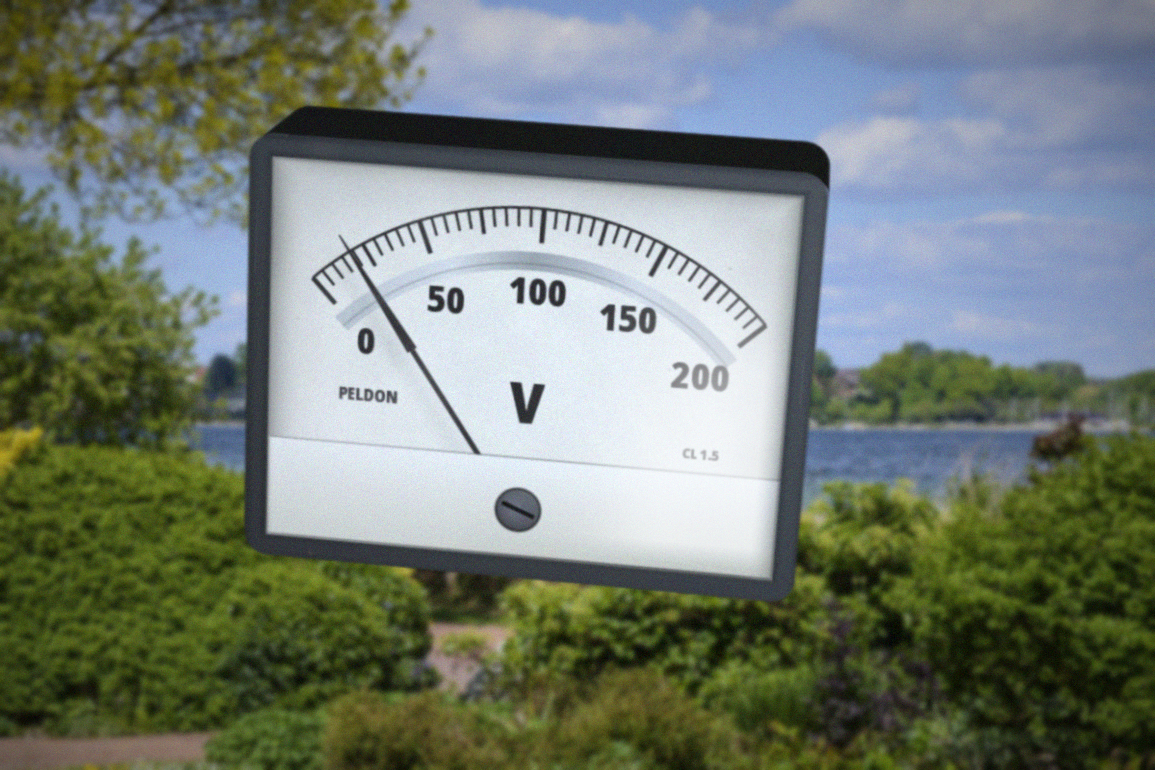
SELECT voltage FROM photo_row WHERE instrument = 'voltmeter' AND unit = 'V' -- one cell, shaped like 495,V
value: 20,V
